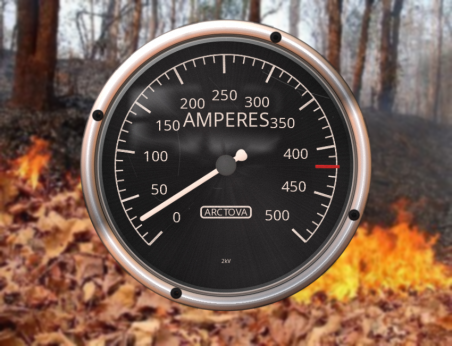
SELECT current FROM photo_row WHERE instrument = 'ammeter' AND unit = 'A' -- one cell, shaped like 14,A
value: 25,A
